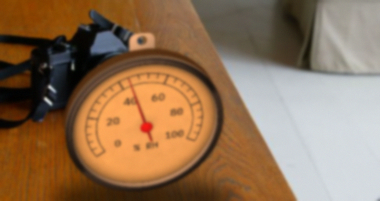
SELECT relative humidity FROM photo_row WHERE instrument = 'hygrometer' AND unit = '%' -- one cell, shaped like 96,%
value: 44,%
